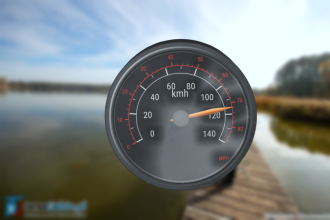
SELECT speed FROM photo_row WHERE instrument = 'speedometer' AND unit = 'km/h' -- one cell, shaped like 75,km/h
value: 115,km/h
